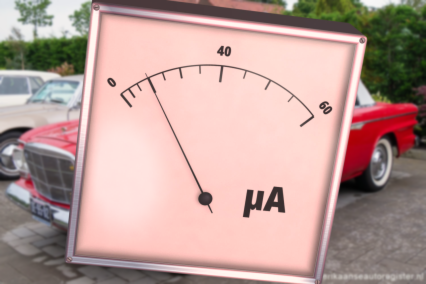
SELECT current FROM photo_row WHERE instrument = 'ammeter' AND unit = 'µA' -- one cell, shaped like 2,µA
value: 20,µA
